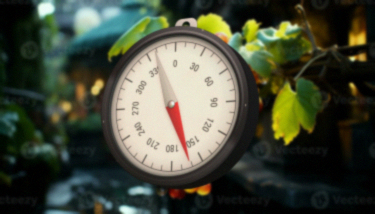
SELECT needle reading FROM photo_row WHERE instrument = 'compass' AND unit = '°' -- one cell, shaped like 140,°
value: 160,°
